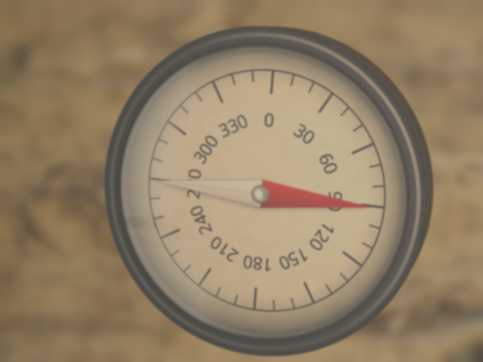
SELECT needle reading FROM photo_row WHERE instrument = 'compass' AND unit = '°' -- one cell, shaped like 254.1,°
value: 90,°
